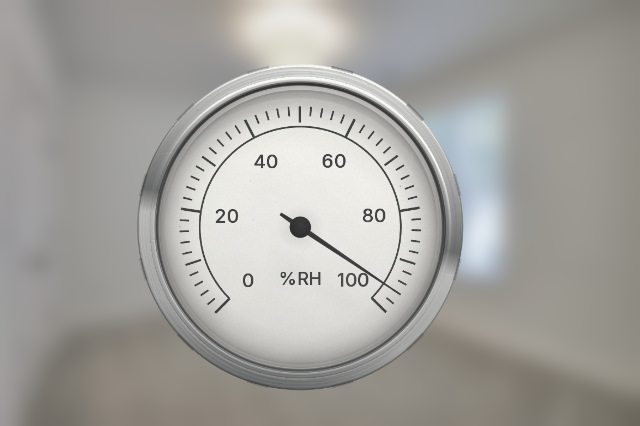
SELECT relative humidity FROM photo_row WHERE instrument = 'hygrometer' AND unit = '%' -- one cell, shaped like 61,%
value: 96,%
